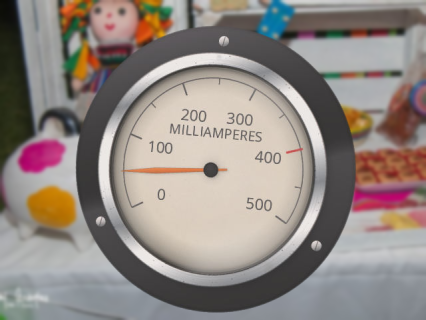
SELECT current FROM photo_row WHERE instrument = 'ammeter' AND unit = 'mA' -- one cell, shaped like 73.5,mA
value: 50,mA
